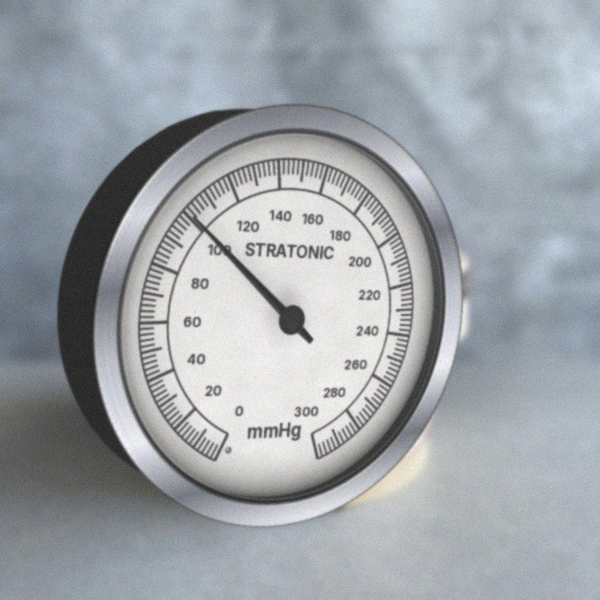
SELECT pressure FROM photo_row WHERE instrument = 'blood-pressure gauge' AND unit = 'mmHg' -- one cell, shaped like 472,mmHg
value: 100,mmHg
